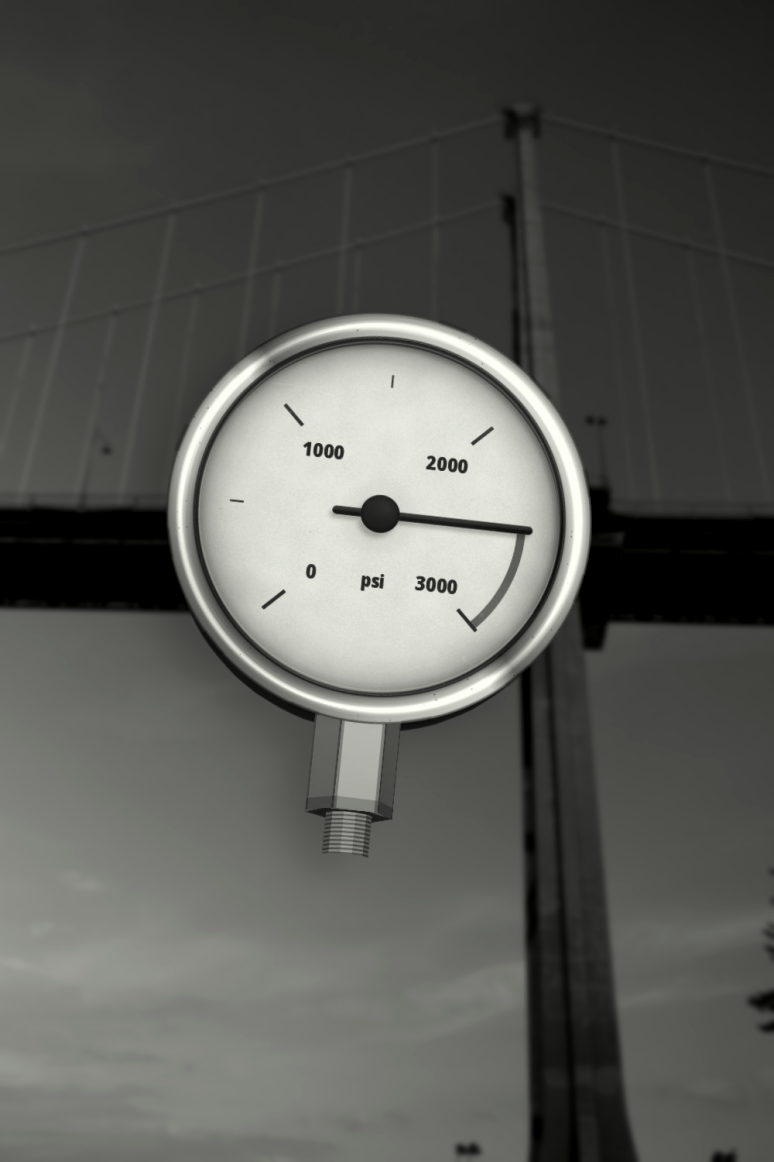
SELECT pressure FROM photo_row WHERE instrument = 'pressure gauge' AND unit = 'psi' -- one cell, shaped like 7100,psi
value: 2500,psi
